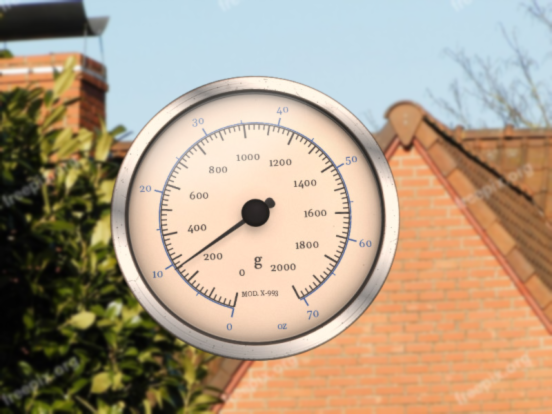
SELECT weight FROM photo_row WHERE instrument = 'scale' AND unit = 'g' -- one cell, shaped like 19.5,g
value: 260,g
